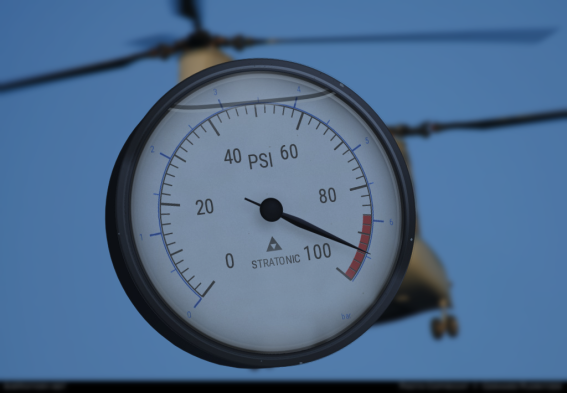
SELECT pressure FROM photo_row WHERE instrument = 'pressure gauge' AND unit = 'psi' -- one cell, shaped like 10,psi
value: 94,psi
